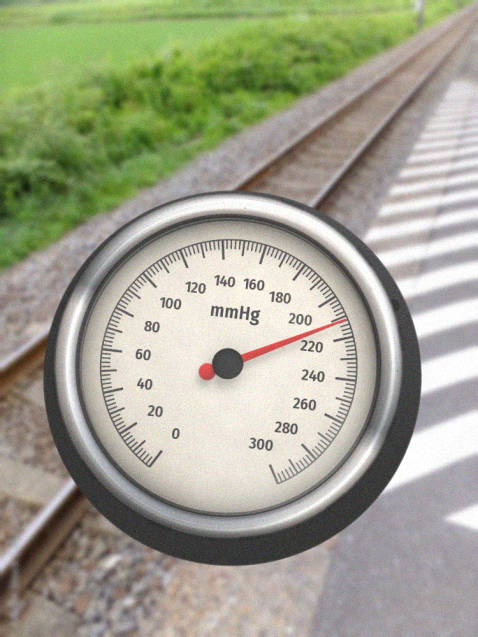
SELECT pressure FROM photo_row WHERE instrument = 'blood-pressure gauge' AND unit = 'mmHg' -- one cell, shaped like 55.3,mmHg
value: 212,mmHg
